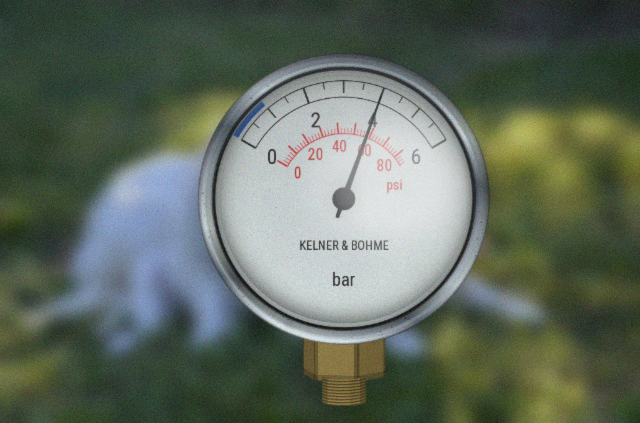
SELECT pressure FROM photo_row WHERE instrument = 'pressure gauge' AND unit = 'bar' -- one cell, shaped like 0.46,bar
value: 4,bar
